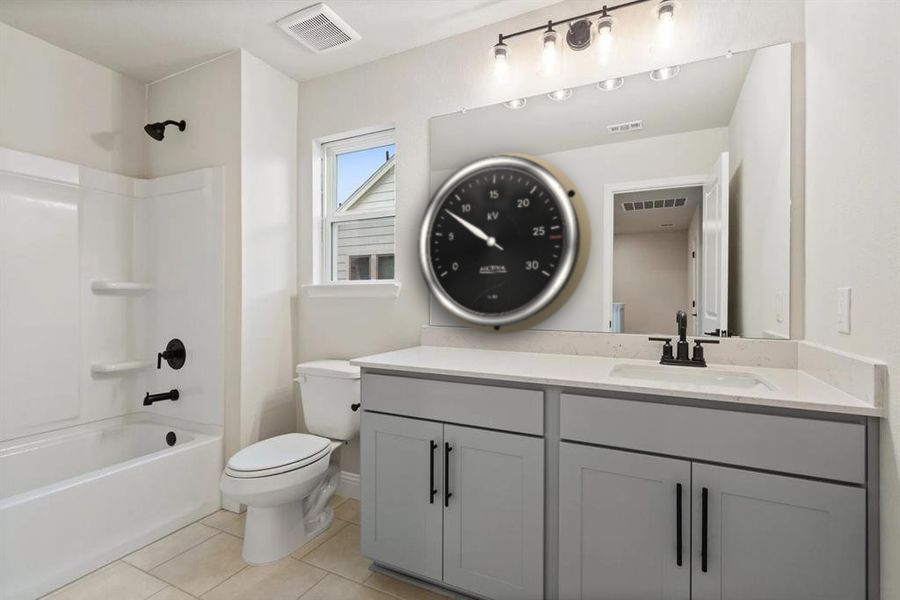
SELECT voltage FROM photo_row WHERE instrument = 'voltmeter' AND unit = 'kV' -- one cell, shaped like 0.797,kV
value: 8,kV
